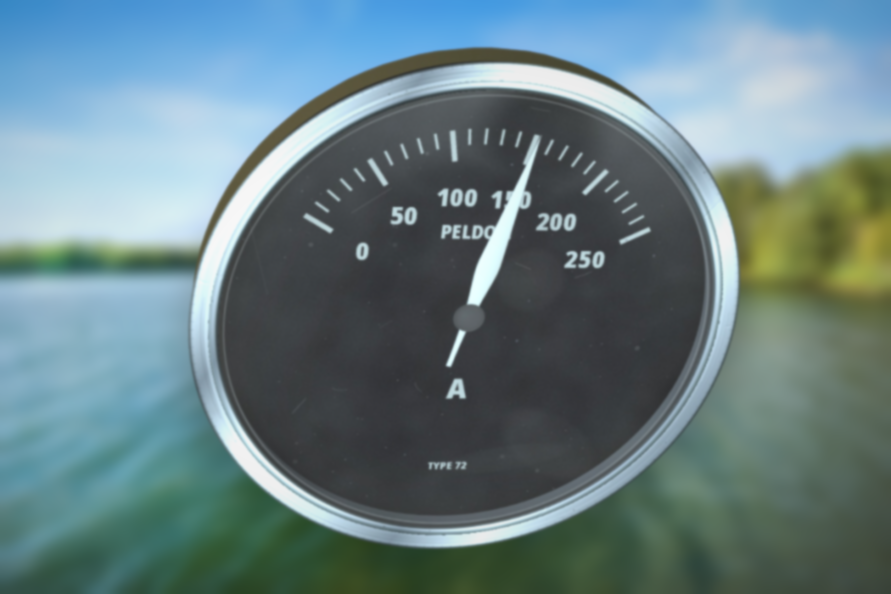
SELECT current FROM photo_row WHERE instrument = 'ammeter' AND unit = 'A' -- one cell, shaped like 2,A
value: 150,A
